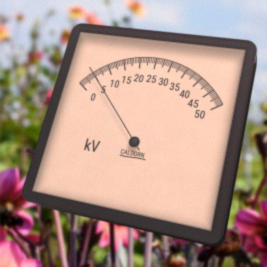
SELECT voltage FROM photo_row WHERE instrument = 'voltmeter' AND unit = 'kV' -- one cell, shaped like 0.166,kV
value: 5,kV
